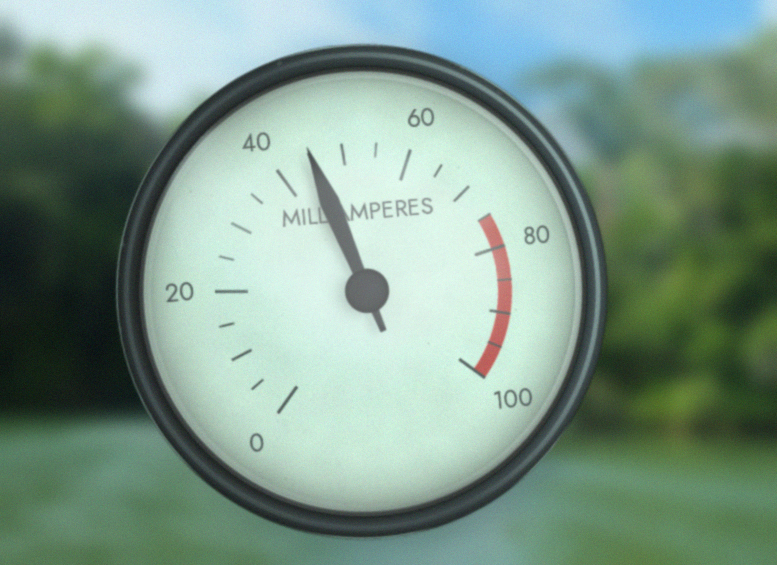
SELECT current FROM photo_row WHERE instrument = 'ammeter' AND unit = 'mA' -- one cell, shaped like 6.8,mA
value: 45,mA
